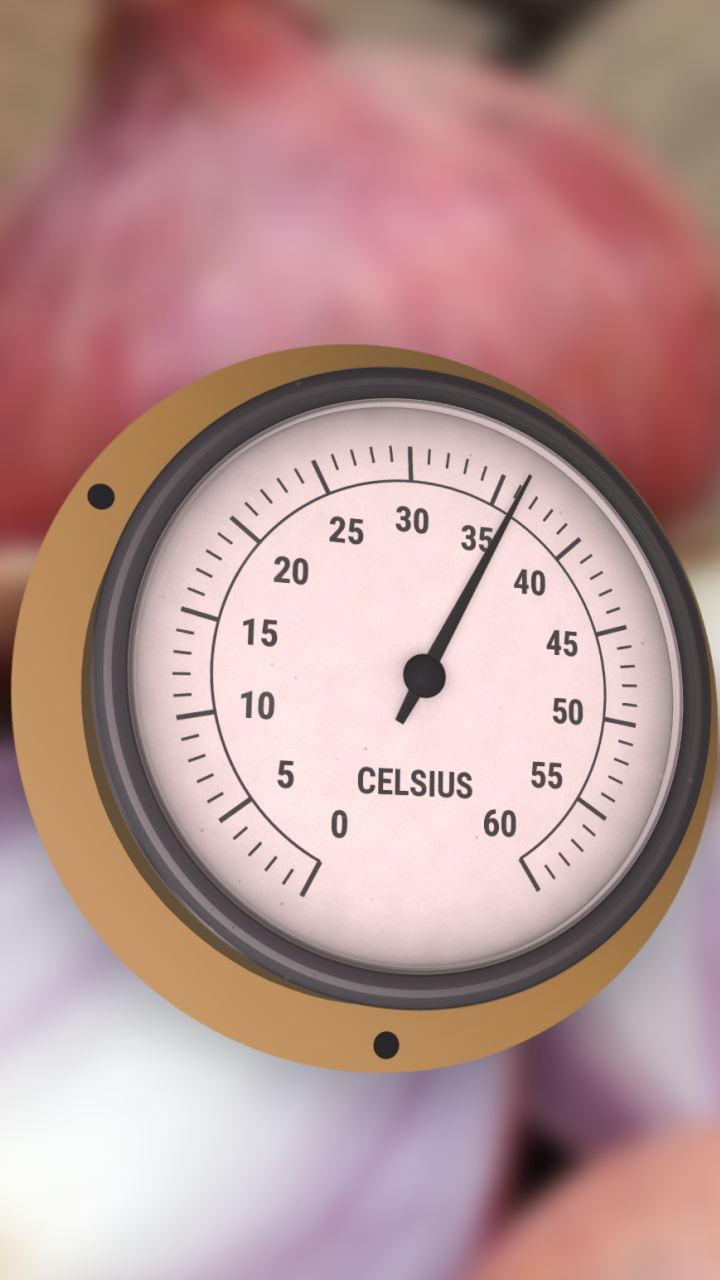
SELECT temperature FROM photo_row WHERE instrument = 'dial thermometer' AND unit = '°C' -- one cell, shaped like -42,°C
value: 36,°C
